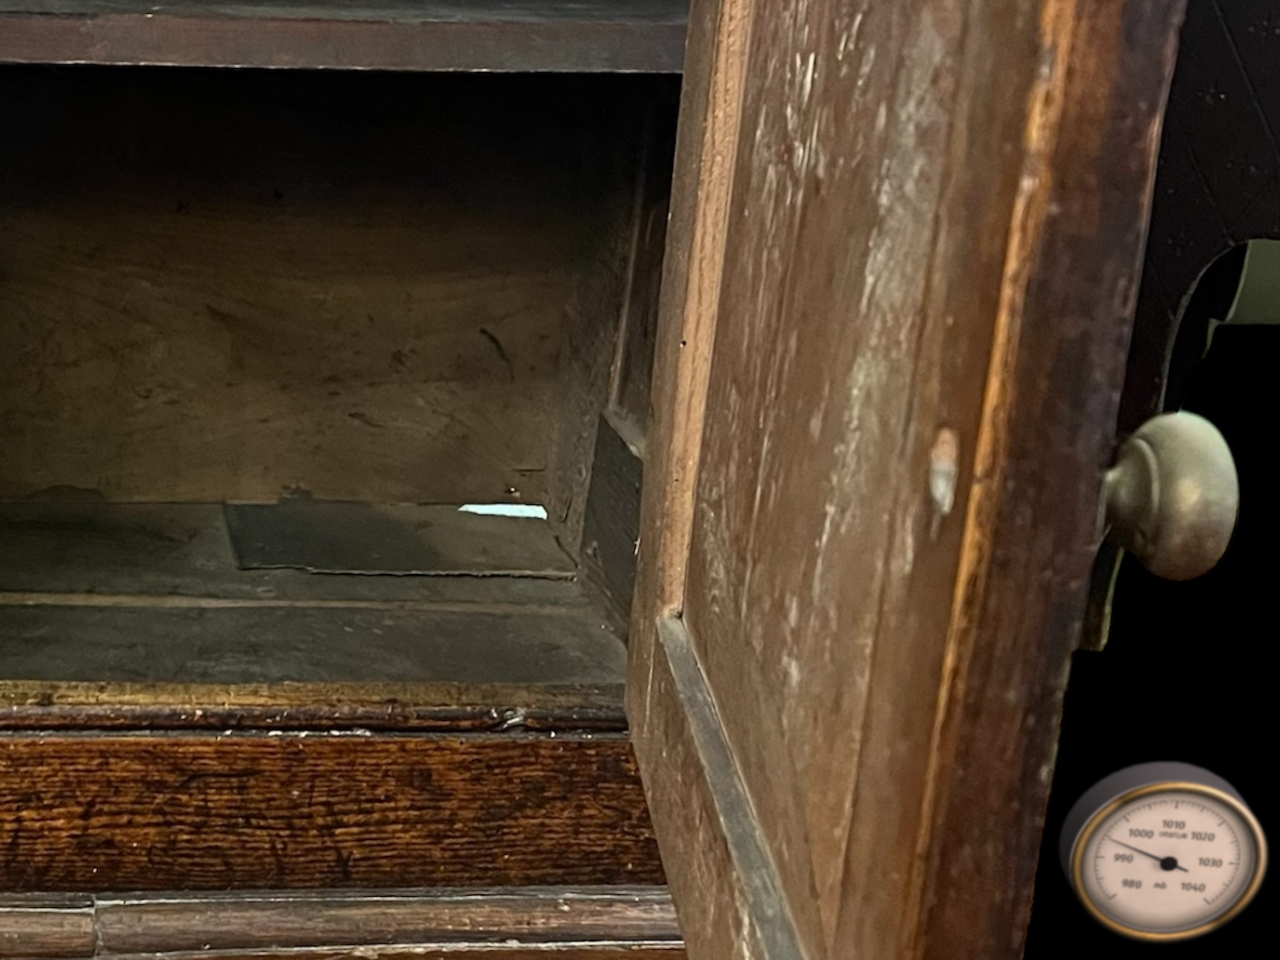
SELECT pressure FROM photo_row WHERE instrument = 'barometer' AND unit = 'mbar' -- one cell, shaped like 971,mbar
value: 995,mbar
